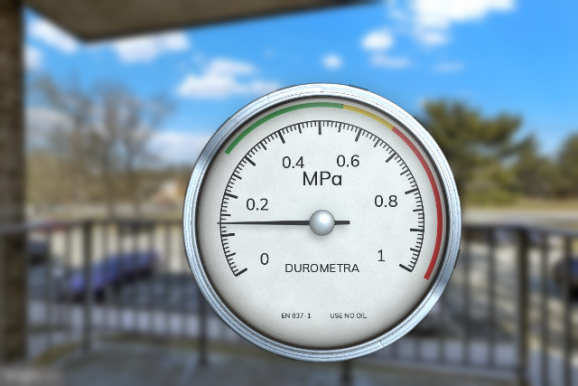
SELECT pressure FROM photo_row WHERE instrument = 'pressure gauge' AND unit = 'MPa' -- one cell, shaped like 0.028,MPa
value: 0.13,MPa
